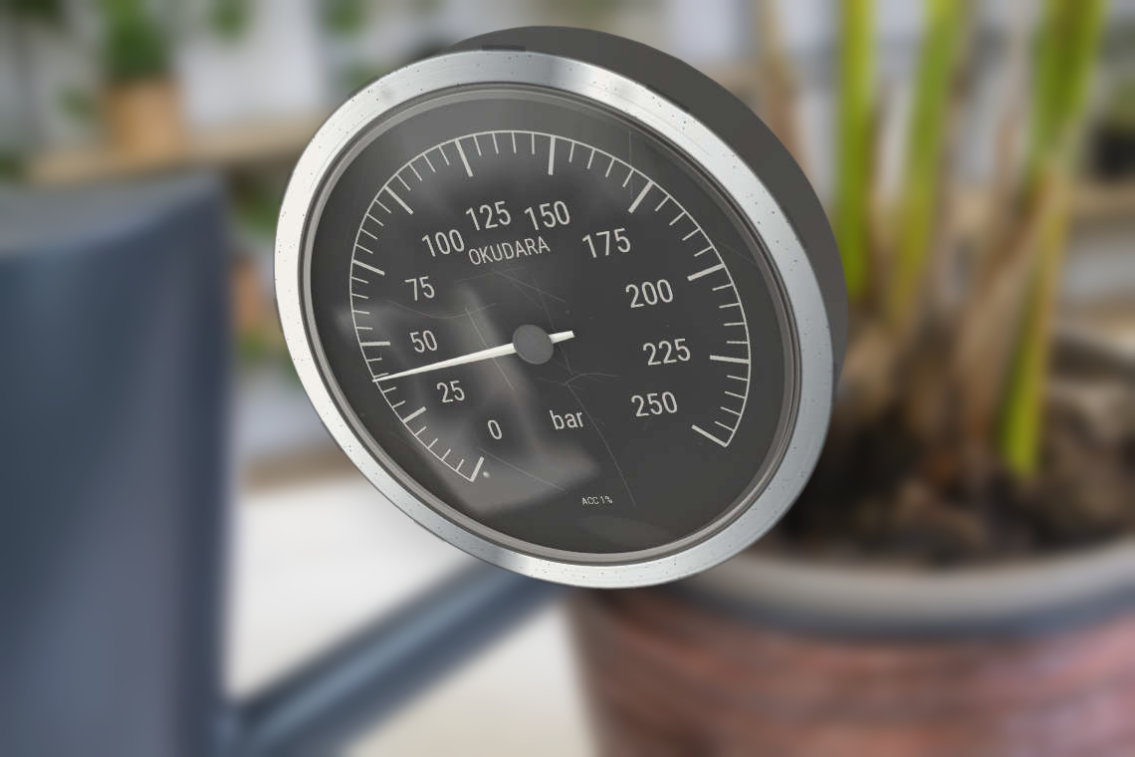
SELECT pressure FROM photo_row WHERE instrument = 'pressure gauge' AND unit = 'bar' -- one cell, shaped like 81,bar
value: 40,bar
